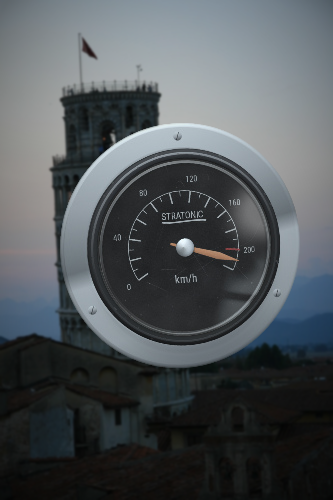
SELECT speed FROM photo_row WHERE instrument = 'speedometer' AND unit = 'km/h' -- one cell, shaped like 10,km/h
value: 210,km/h
